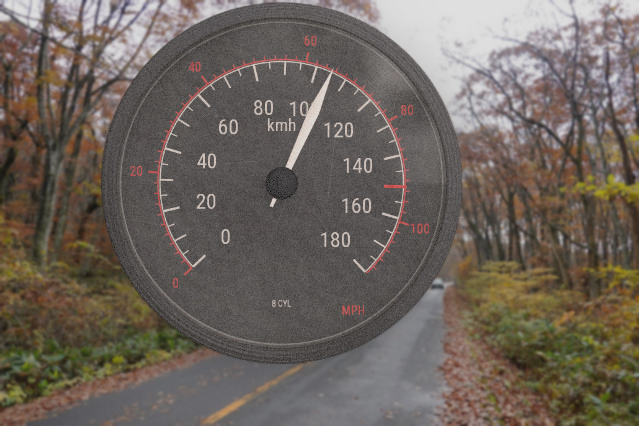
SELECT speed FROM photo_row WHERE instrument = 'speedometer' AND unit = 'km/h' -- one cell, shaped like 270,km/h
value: 105,km/h
